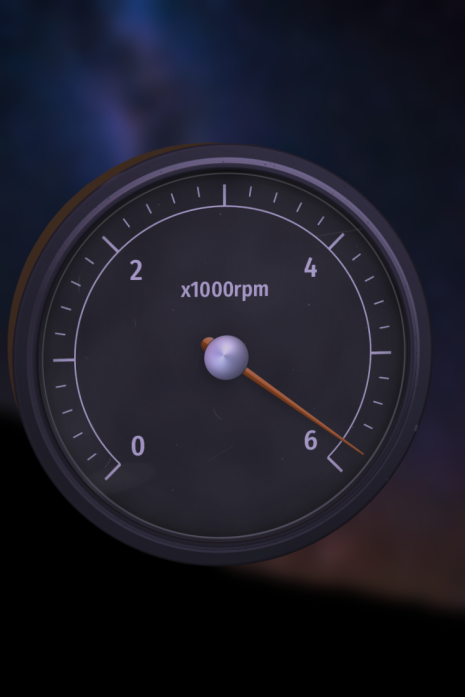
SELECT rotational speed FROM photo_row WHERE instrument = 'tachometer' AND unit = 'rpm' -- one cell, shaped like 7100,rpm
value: 5800,rpm
